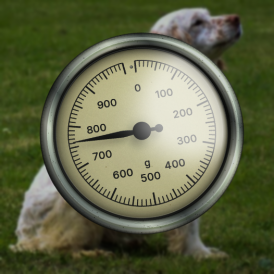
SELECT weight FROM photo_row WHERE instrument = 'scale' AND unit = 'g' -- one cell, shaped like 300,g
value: 760,g
